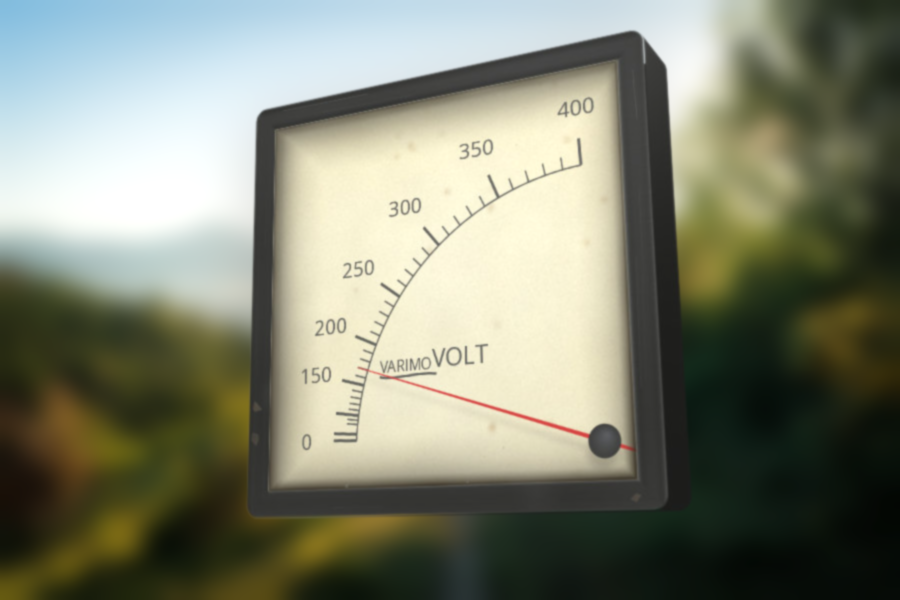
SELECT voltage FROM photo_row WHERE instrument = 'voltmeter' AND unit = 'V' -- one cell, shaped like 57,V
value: 170,V
